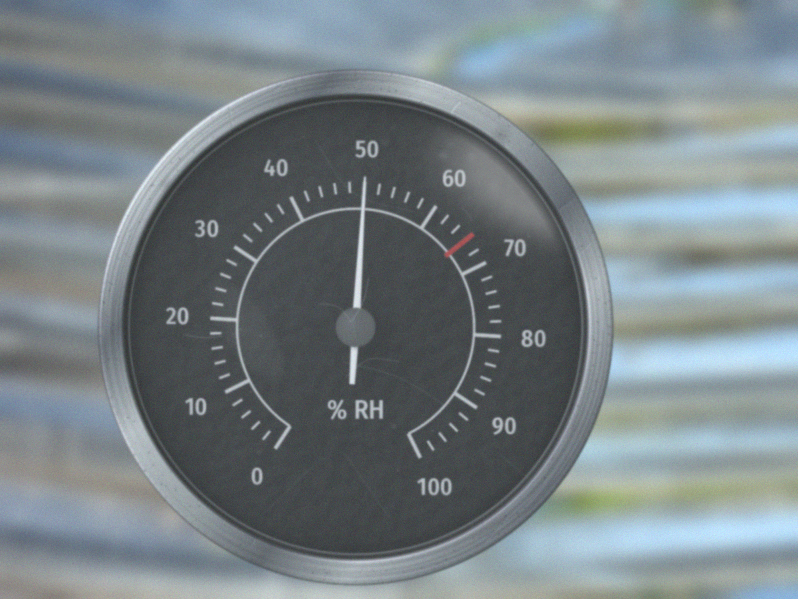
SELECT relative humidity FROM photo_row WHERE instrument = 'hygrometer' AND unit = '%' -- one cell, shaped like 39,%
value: 50,%
